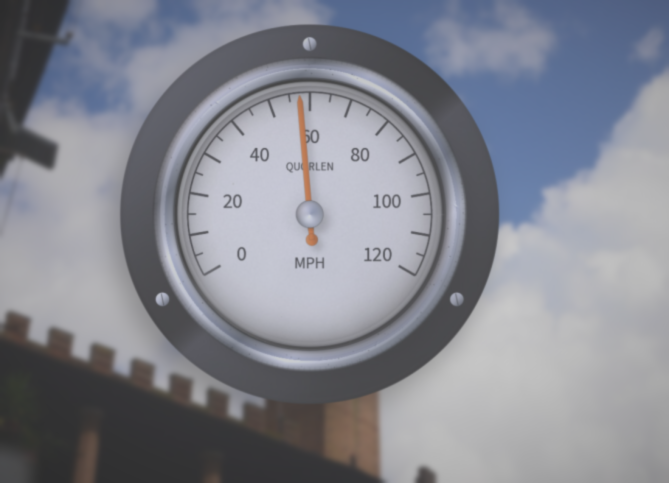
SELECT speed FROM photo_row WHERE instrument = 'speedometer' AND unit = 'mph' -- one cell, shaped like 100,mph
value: 57.5,mph
